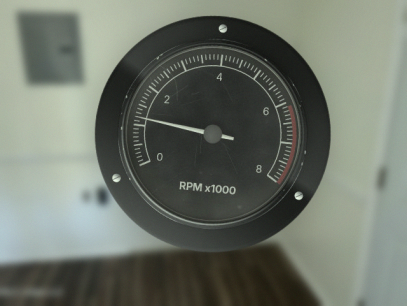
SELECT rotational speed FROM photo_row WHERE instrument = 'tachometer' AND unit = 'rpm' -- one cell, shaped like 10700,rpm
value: 1200,rpm
